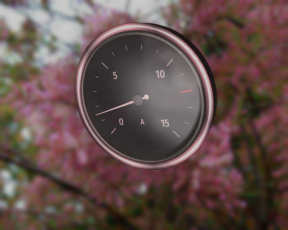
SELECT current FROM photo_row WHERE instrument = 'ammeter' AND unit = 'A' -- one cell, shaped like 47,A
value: 1.5,A
